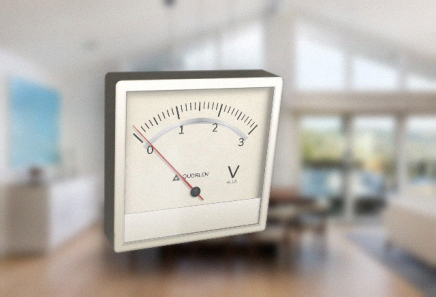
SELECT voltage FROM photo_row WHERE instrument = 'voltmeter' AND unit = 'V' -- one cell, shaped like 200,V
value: 0.1,V
